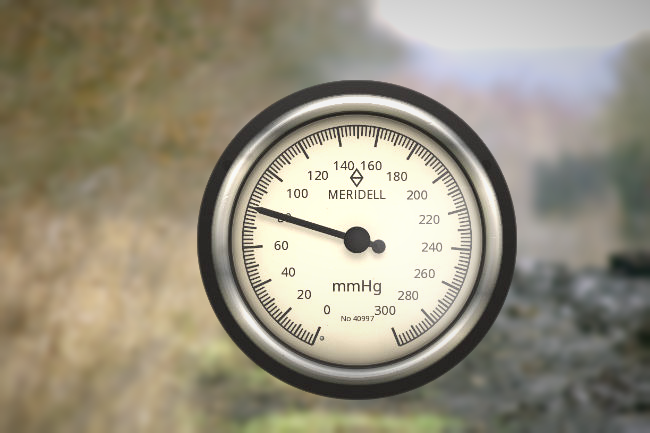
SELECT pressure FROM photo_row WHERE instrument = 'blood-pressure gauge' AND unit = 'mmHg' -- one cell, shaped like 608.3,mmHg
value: 80,mmHg
